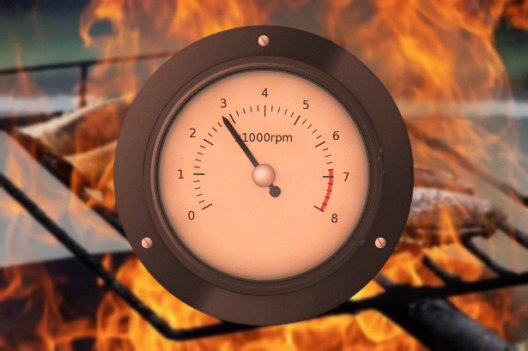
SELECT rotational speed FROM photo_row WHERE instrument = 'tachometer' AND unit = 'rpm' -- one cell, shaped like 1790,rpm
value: 2800,rpm
